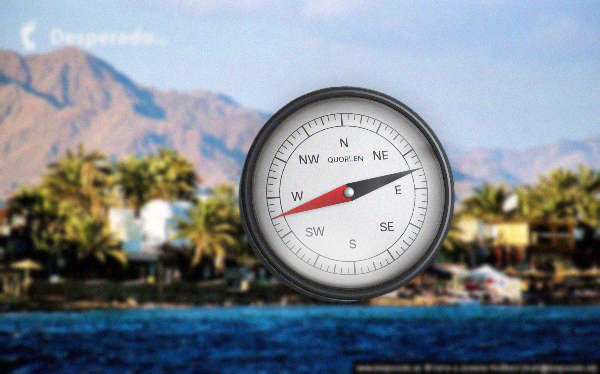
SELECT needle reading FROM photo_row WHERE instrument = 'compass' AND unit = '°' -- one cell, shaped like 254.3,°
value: 255,°
